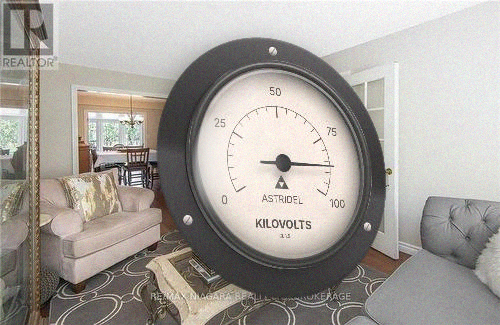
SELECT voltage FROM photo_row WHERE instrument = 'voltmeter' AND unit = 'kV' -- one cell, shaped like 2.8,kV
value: 87.5,kV
